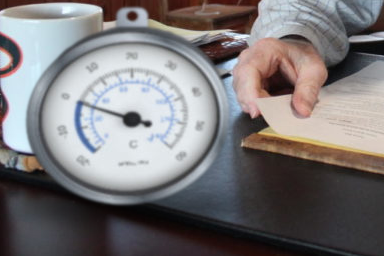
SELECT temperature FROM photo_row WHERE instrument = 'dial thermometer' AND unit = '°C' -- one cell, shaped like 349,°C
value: 0,°C
